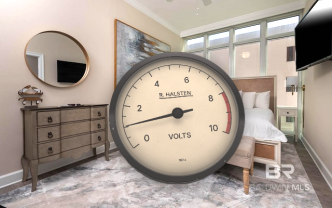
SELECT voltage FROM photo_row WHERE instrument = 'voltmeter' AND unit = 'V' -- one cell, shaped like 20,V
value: 1,V
